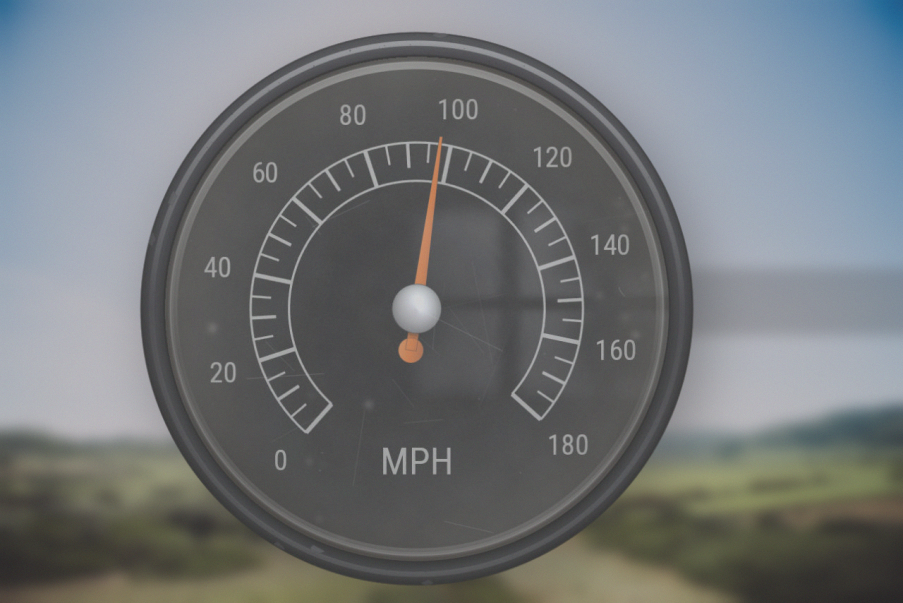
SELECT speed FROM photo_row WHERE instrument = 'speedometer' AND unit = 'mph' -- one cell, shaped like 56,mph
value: 97.5,mph
